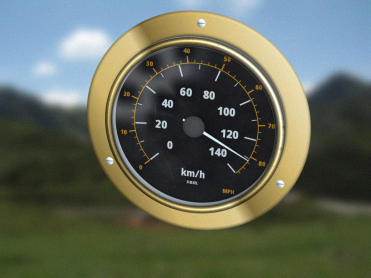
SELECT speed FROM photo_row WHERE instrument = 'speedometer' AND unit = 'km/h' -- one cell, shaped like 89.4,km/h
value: 130,km/h
